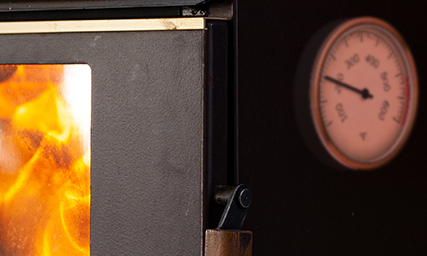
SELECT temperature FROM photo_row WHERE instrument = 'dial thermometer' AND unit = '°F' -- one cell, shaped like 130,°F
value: 200,°F
